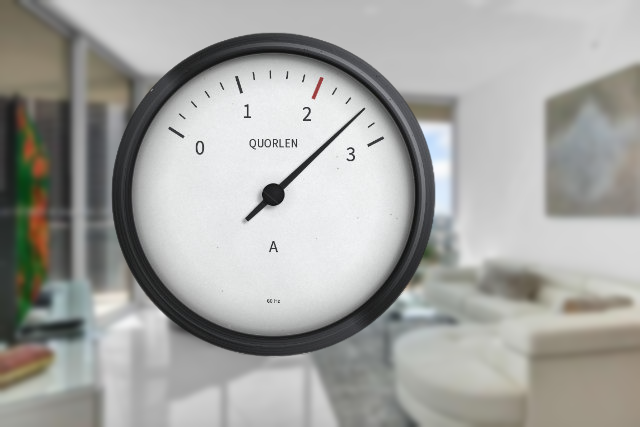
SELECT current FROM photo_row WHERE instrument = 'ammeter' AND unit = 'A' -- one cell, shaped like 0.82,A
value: 2.6,A
